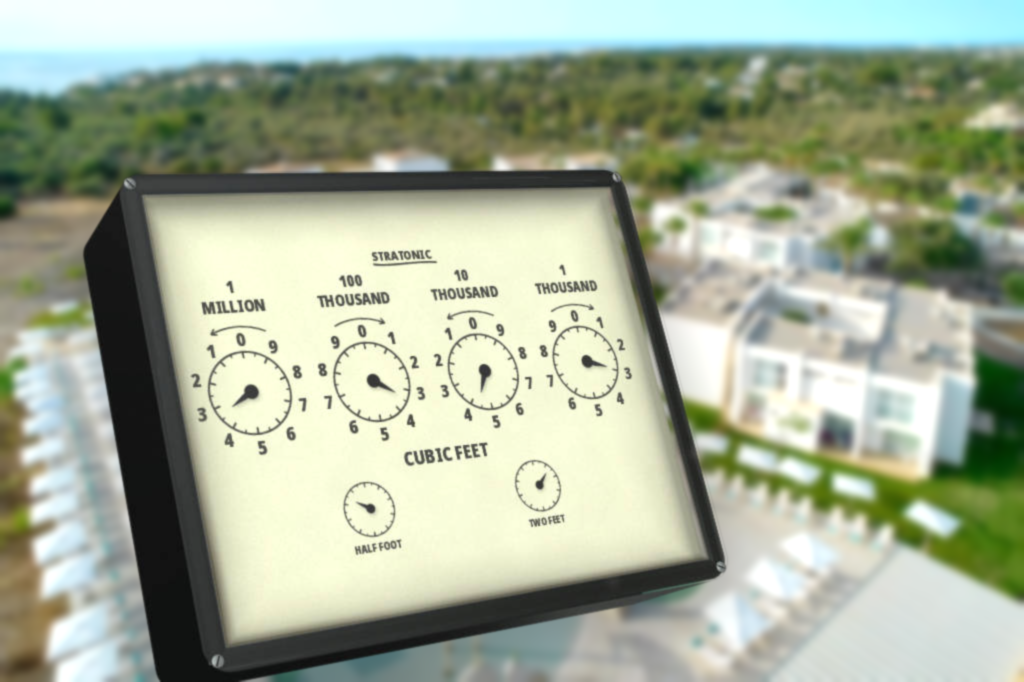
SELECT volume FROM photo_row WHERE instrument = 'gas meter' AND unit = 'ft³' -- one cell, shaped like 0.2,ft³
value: 334300,ft³
